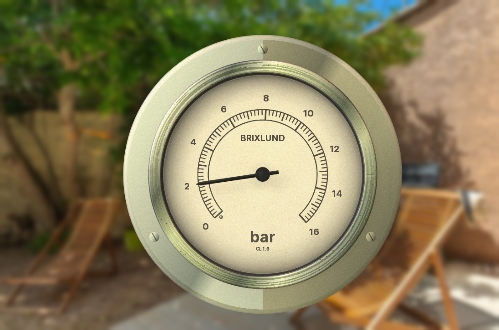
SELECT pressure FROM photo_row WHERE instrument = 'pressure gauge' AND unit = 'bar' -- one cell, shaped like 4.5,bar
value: 2,bar
